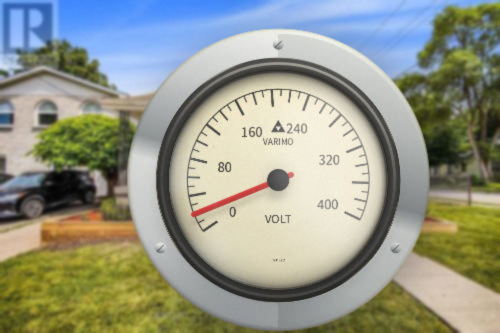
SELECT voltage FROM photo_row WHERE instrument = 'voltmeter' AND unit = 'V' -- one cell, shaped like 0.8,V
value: 20,V
